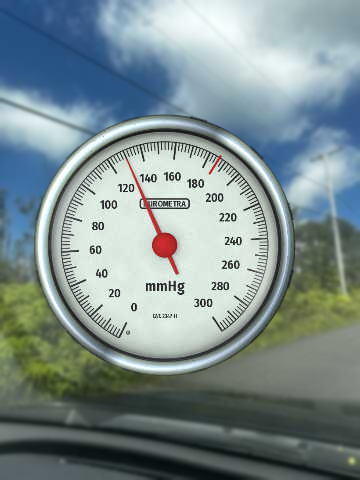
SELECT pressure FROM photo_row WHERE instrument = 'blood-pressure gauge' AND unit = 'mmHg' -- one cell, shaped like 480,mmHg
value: 130,mmHg
